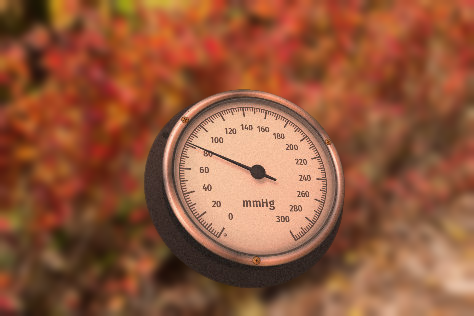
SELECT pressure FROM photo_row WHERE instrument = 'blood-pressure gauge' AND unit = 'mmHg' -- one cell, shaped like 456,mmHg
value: 80,mmHg
